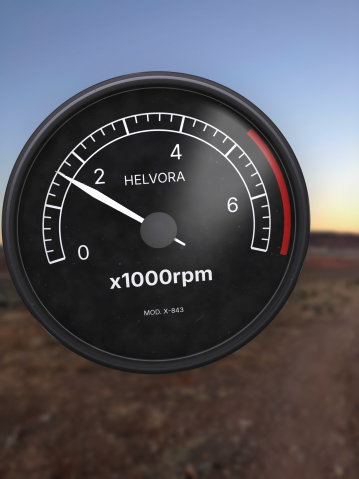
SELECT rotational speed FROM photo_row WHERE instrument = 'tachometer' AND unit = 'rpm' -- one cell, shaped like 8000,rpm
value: 1600,rpm
